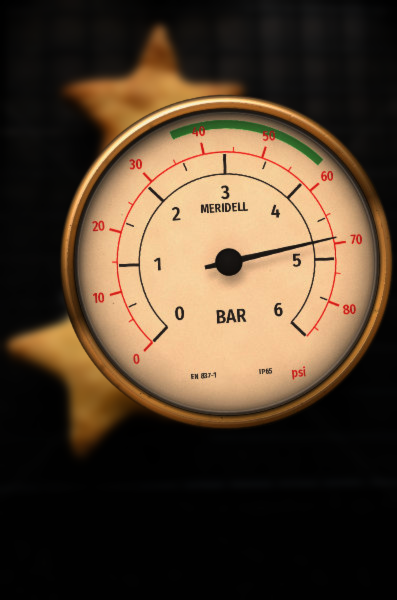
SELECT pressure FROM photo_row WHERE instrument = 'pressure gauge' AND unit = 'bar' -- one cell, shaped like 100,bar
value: 4.75,bar
